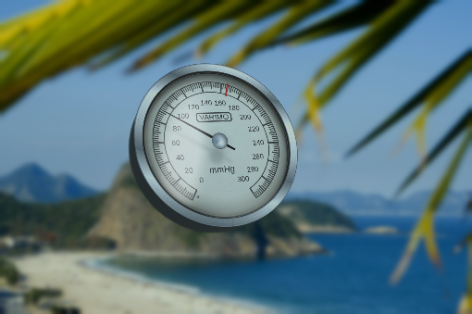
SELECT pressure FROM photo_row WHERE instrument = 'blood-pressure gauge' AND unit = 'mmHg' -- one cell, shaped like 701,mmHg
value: 90,mmHg
